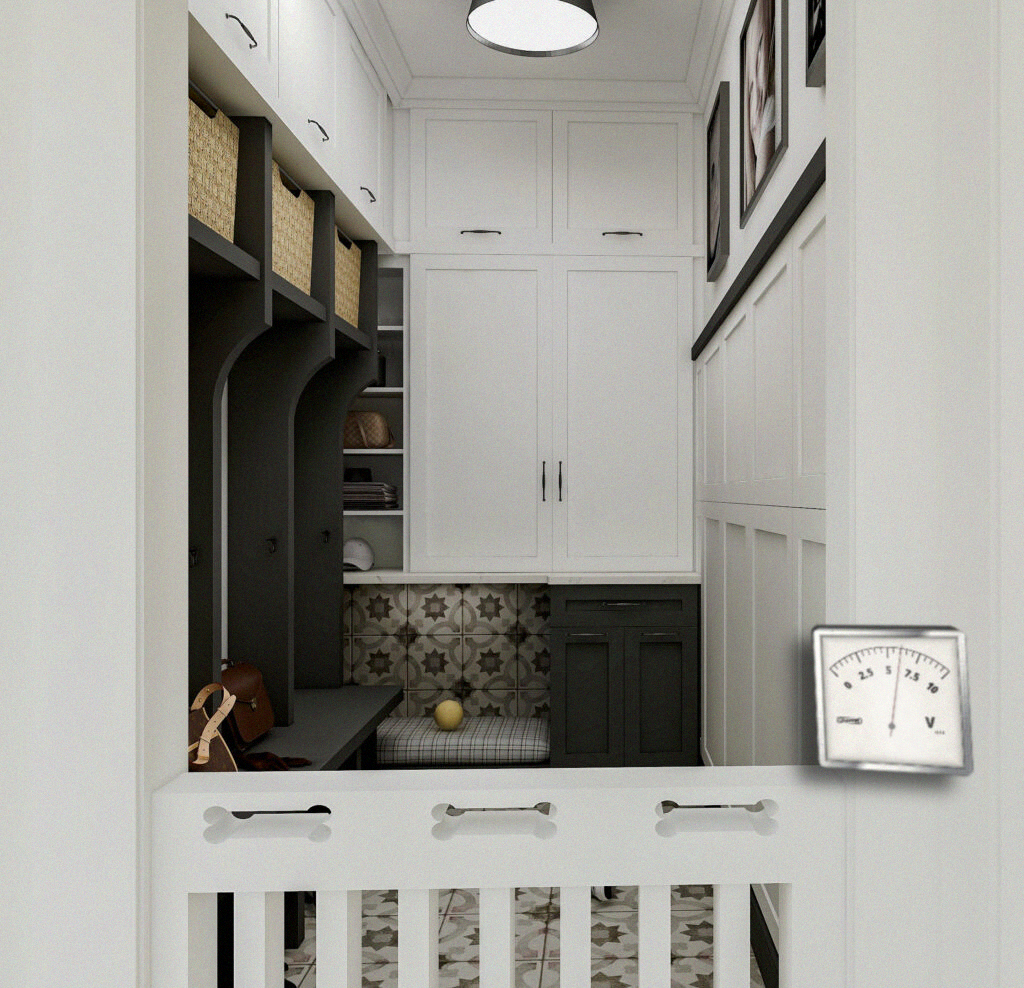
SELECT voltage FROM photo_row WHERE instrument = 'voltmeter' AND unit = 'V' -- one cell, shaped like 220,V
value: 6,V
